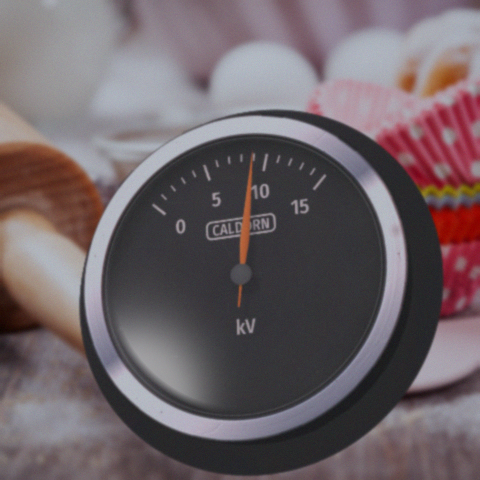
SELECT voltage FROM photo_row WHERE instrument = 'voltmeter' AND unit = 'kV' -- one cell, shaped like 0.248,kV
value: 9,kV
